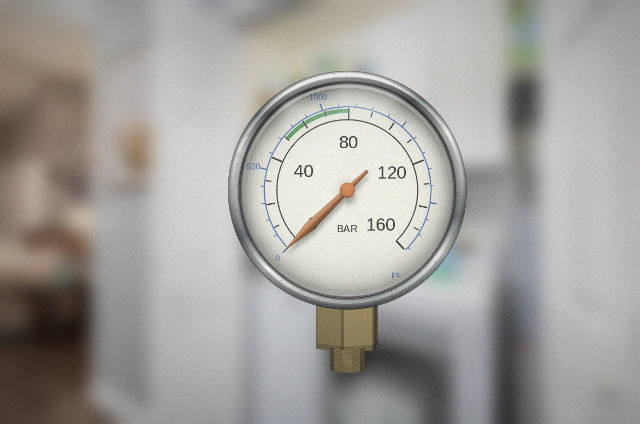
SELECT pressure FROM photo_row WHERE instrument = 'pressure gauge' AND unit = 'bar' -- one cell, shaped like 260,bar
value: 0,bar
